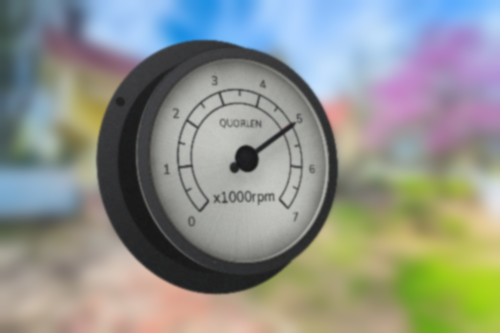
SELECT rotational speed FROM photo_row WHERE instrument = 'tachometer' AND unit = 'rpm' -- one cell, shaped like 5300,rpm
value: 5000,rpm
